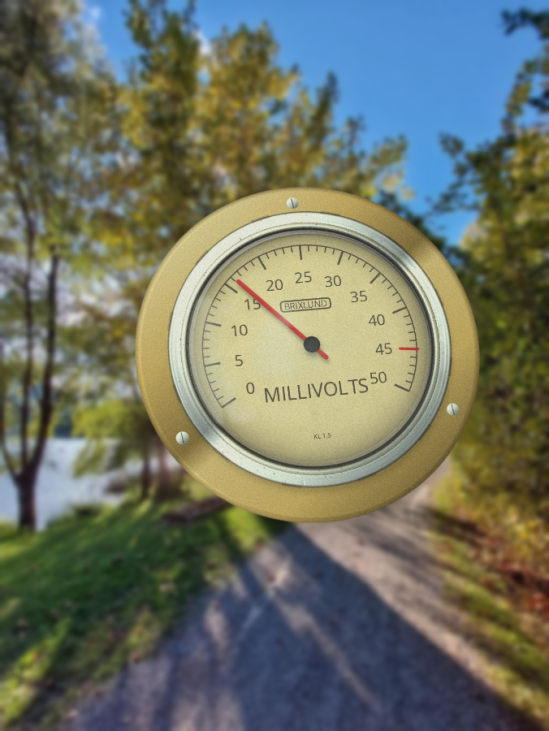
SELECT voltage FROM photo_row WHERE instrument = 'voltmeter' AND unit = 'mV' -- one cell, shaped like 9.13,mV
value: 16,mV
